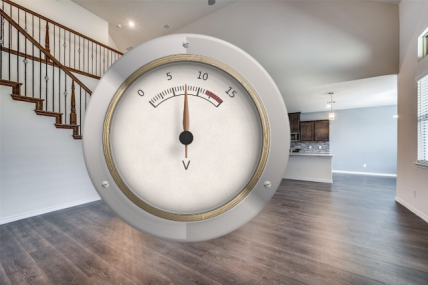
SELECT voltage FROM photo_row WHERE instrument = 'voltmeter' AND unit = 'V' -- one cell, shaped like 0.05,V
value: 7.5,V
